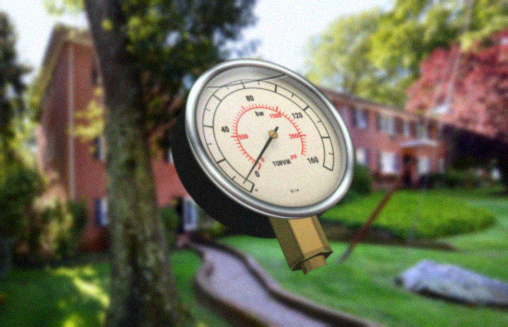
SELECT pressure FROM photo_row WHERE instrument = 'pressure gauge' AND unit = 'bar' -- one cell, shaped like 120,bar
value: 5,bar
